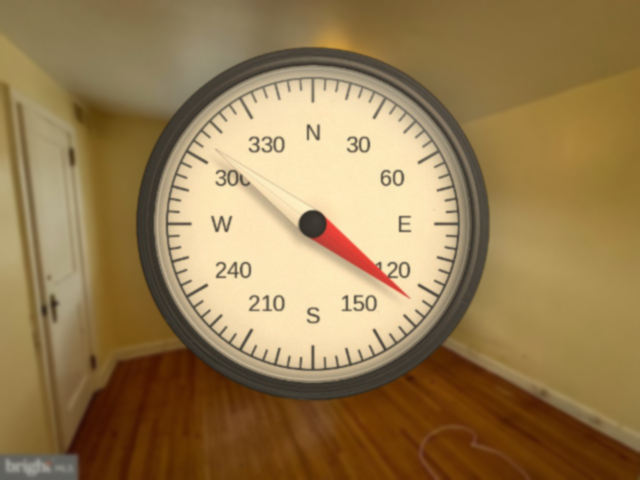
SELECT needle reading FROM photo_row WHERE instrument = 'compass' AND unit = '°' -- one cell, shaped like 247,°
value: 127.5,°
